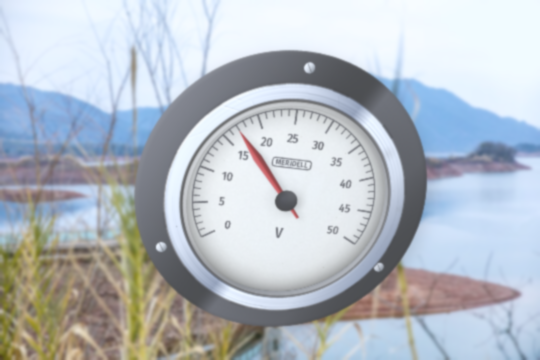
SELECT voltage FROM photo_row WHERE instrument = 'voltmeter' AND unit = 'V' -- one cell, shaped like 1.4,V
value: 17,V
